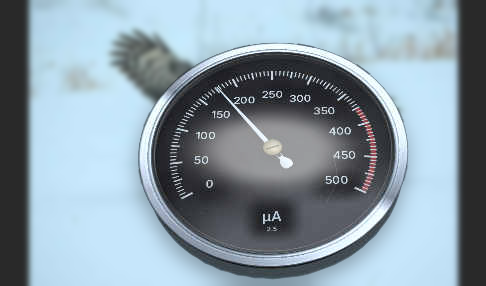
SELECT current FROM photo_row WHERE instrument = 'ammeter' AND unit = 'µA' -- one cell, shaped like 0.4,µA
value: 175,µA
